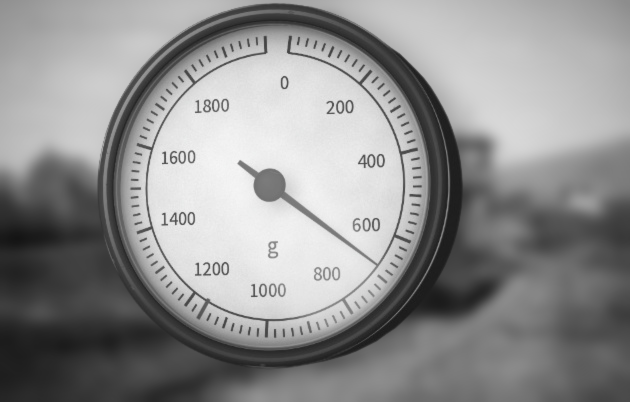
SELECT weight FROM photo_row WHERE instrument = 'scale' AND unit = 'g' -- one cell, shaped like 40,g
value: 680,g
